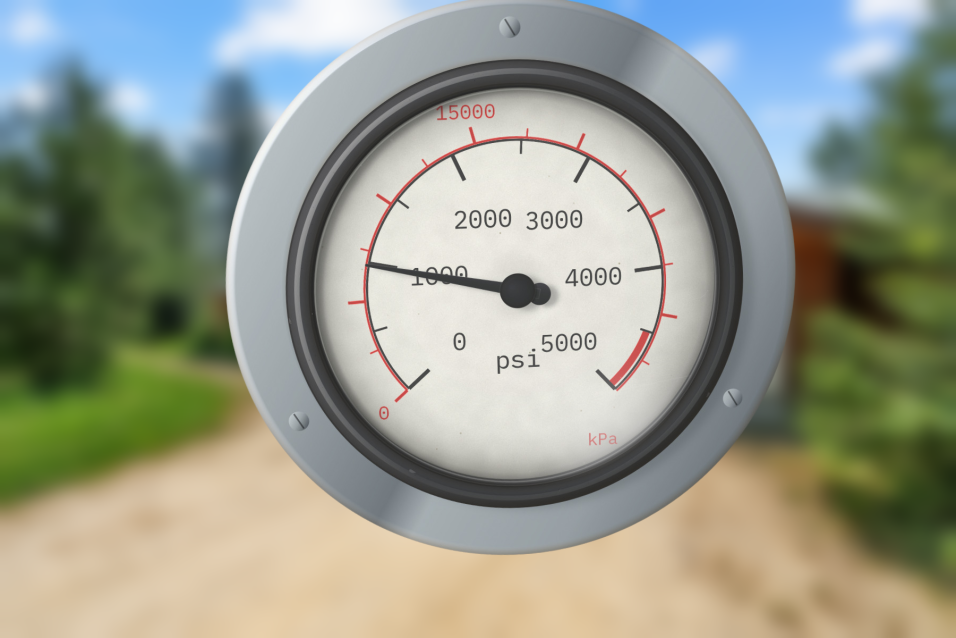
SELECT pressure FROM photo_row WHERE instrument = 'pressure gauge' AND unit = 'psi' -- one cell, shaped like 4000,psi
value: 1000,psi
